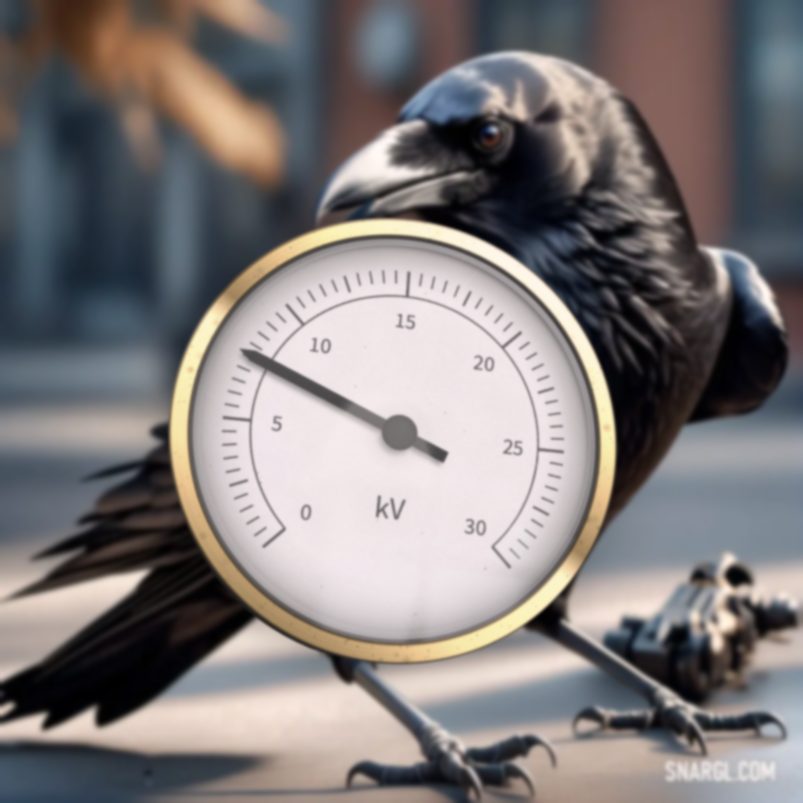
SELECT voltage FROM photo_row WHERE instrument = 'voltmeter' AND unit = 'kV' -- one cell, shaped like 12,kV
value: 7.5,kV
